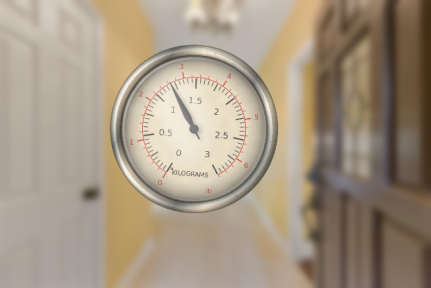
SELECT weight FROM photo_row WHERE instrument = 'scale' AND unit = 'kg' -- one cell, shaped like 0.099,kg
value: 1.2,kg
